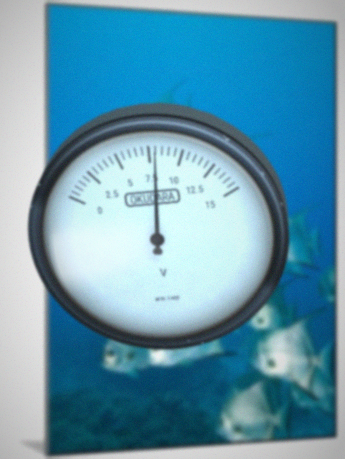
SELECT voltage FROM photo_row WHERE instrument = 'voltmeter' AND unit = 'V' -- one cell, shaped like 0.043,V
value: 8,V
